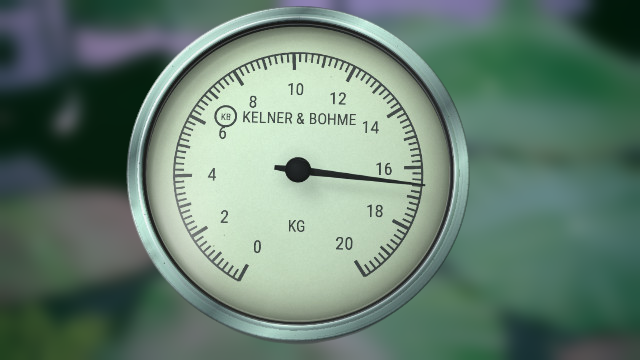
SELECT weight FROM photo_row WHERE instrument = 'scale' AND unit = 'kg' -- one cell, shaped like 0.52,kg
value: 16.6,kg
